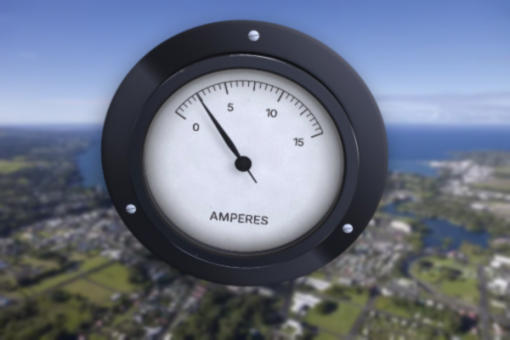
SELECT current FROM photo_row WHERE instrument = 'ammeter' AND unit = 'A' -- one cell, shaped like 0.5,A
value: 2.5,A
